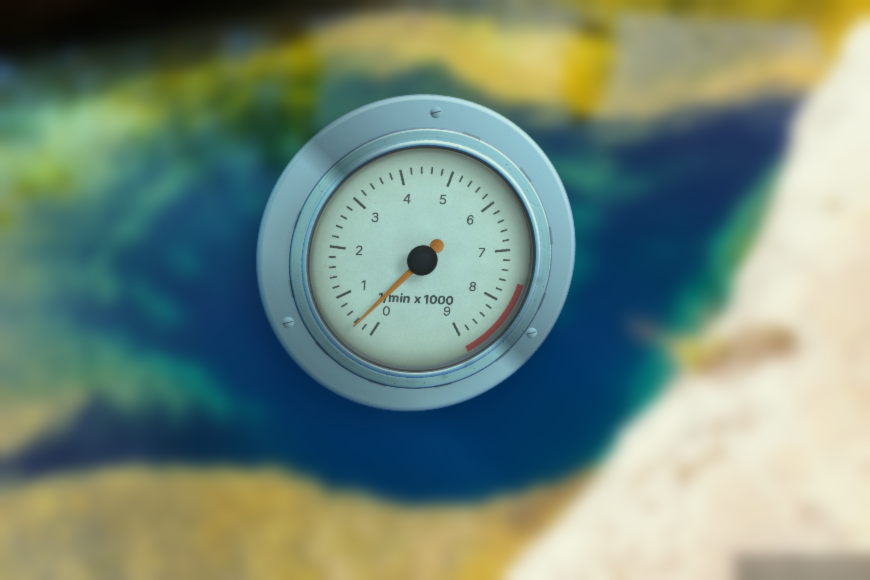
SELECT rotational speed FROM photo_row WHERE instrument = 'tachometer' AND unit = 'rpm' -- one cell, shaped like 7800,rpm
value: 400,rpm
